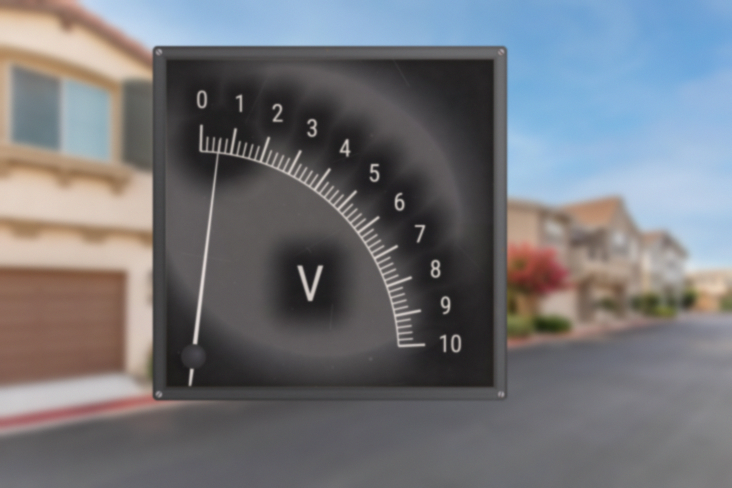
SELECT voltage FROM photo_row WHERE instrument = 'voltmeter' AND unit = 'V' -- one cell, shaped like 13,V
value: 0.6,V
